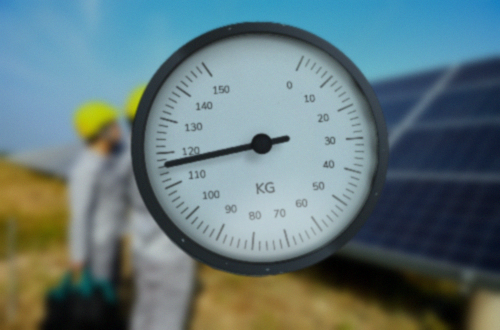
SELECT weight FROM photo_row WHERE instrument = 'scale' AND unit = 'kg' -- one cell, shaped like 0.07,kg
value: 116,kg
